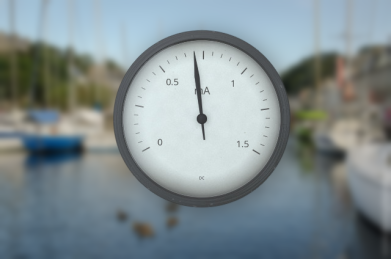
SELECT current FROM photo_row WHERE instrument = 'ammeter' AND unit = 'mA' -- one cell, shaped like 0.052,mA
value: 0.7,mA
